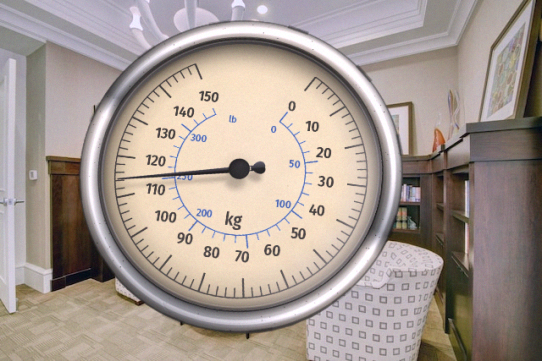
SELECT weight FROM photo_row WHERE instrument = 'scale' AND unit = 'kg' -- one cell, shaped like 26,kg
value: 114,kg
